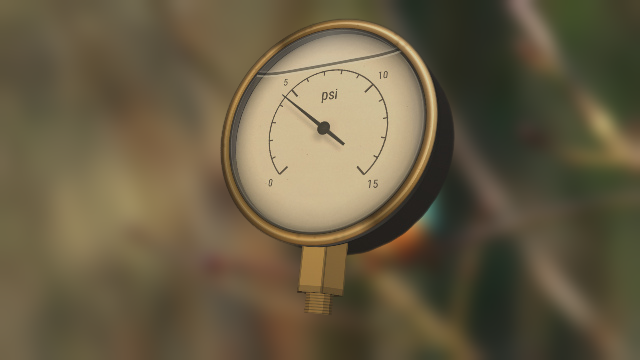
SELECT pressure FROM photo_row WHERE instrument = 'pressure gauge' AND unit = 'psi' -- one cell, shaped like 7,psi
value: 4.5,psi
